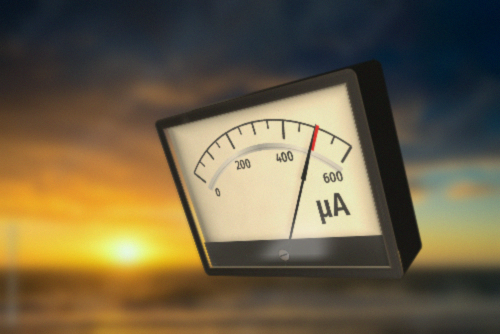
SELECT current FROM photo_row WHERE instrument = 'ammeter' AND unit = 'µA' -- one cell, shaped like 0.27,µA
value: 500,µA
